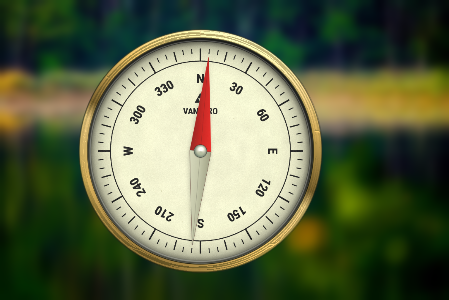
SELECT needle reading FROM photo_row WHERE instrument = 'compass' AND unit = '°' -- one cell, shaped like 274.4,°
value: 5,°
